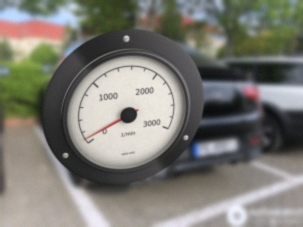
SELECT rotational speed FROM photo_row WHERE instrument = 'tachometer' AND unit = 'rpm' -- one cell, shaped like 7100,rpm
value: 100,rpm
